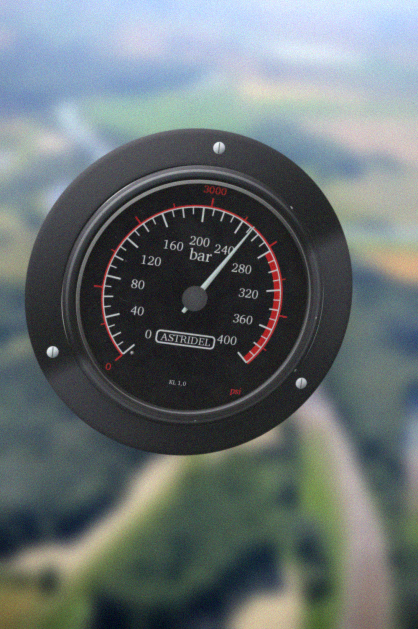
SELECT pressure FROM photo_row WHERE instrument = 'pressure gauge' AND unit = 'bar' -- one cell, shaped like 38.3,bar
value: 250,bar
